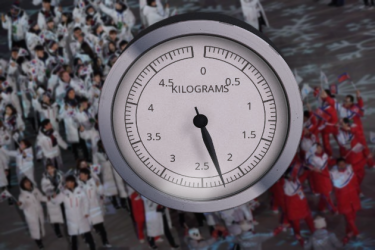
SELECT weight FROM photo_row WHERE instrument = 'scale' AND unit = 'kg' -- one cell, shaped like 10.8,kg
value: 2.25,kg
